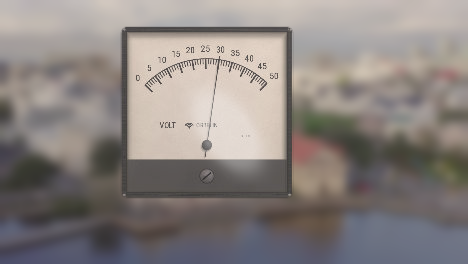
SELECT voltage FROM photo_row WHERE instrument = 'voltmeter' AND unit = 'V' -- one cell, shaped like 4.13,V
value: 30,V
